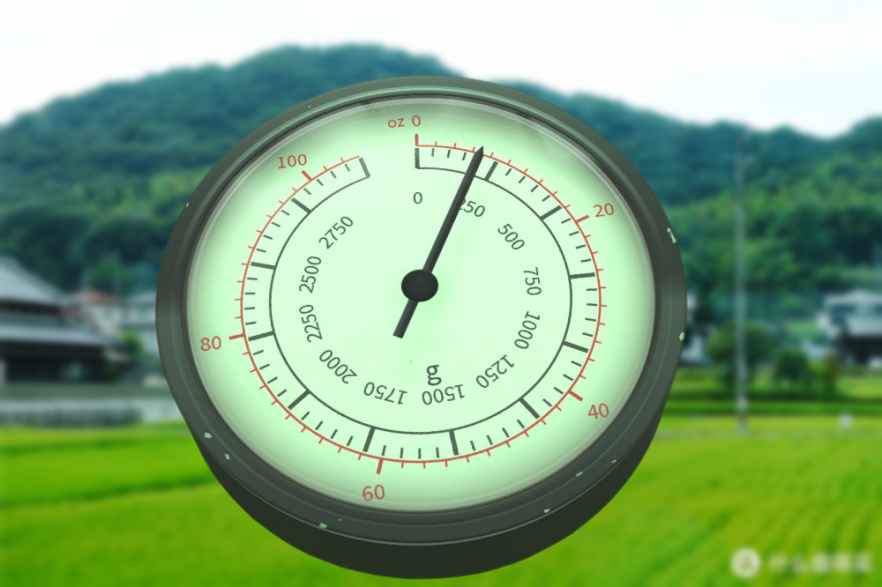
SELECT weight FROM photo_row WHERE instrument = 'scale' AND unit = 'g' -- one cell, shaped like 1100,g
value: 200,g
